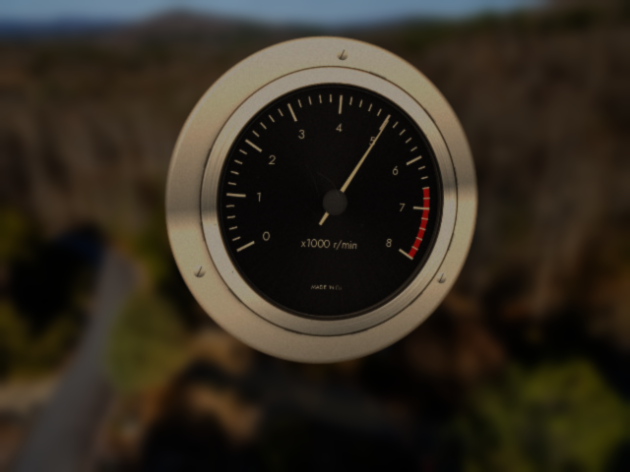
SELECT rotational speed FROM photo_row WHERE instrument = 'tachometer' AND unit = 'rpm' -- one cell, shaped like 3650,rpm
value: 5000,rpm
